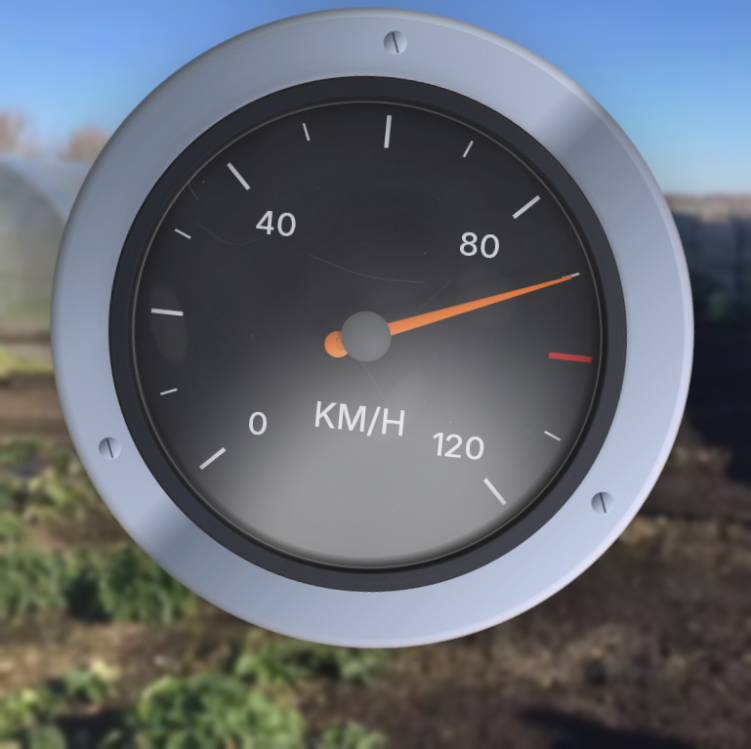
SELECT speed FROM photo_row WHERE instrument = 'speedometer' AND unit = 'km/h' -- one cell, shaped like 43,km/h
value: 90,km/h
